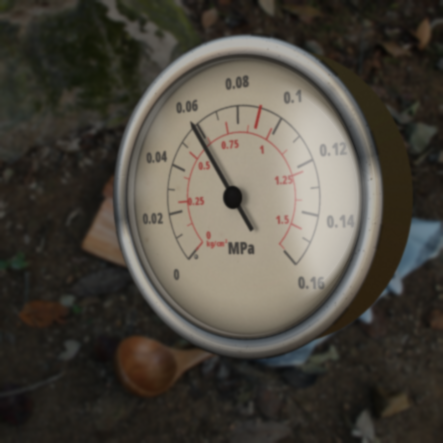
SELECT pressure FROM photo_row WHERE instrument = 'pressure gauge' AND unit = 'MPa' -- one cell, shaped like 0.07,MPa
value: 0.06,MPa
